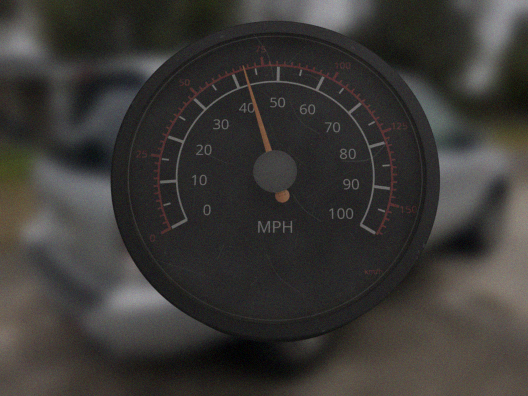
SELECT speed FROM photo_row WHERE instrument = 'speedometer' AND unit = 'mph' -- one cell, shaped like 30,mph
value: 42.5,mph
